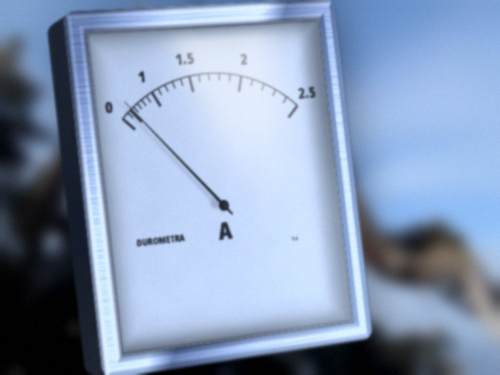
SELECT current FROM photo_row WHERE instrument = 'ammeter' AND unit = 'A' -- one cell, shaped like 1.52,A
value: 0.5,A
